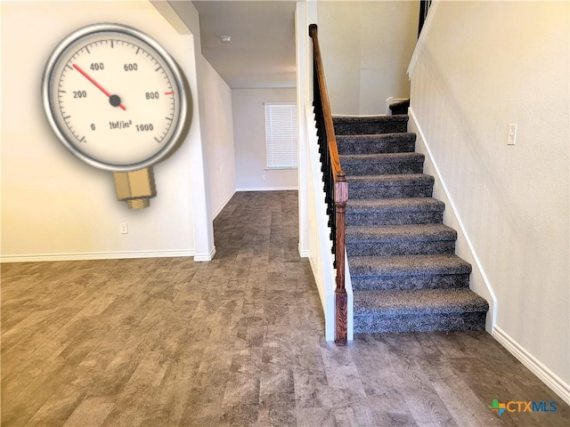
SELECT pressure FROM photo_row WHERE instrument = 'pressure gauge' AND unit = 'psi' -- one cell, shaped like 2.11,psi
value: 320,psi
